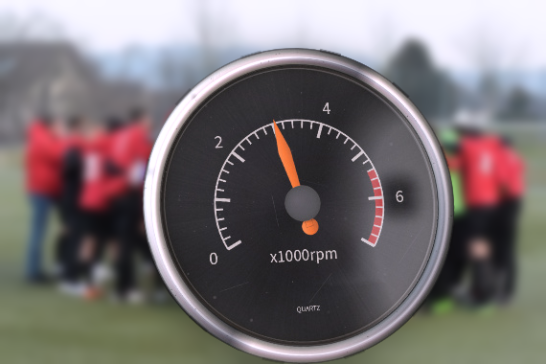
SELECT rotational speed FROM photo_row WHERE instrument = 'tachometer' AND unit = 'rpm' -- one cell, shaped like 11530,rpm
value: 3000,rpm
